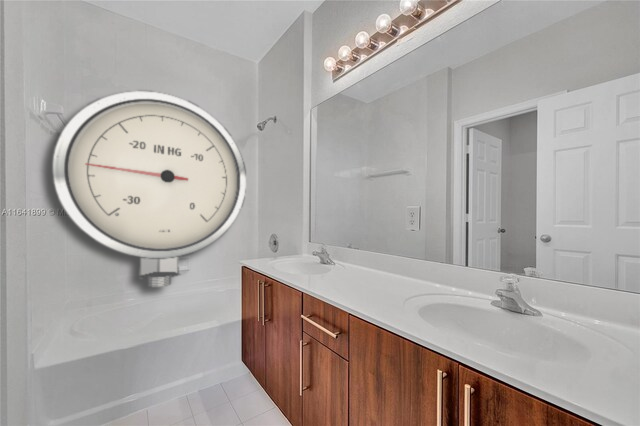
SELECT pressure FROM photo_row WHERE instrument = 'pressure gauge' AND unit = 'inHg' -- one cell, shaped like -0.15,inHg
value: -25,inHg
